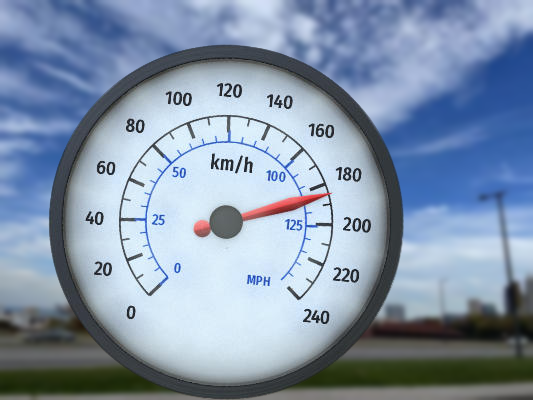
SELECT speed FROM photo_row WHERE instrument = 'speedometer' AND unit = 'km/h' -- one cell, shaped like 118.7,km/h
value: 185,km/h
